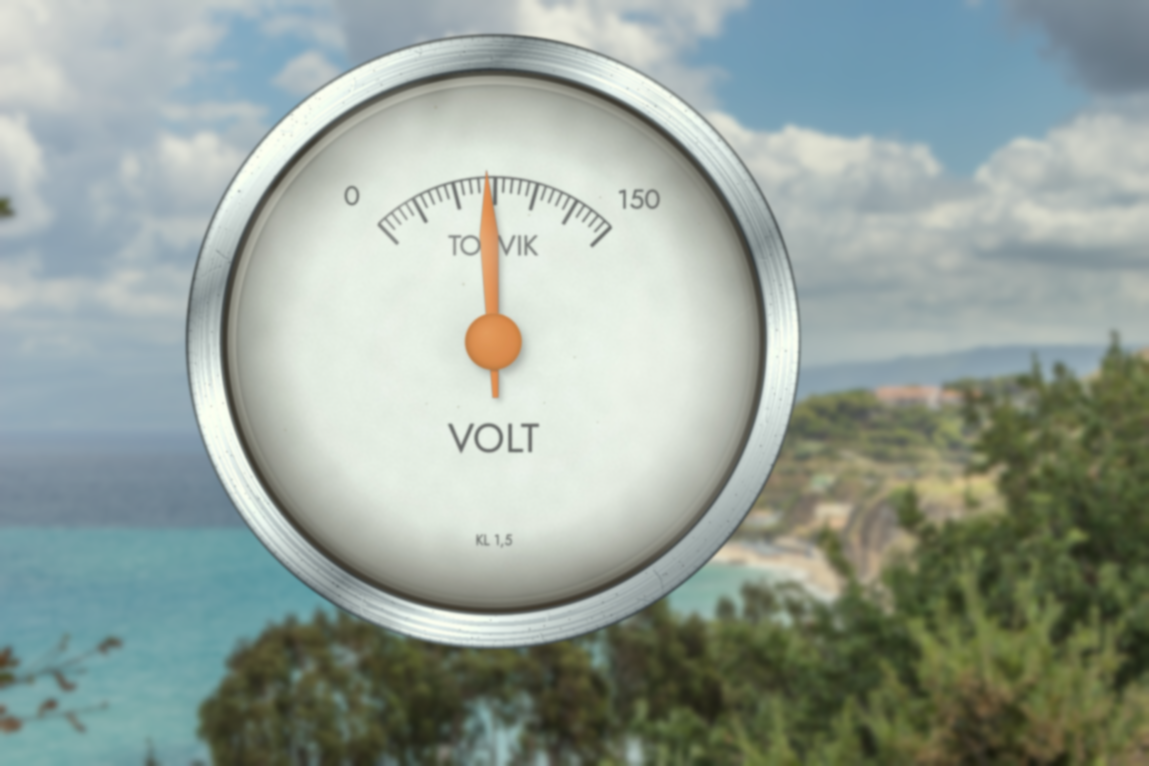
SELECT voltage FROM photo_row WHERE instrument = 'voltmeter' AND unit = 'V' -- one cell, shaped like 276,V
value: 70,V
